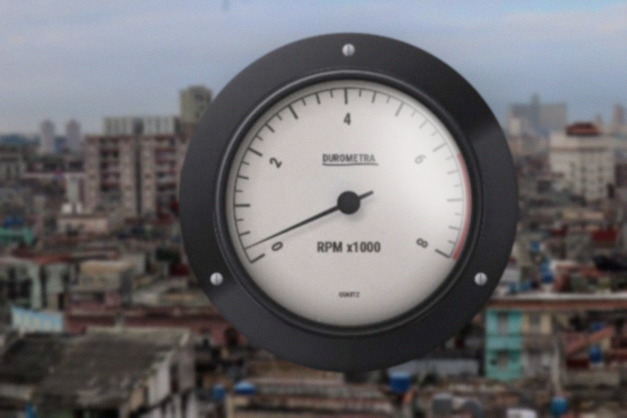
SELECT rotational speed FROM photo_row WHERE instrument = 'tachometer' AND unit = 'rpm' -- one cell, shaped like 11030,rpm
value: 250,rpm
